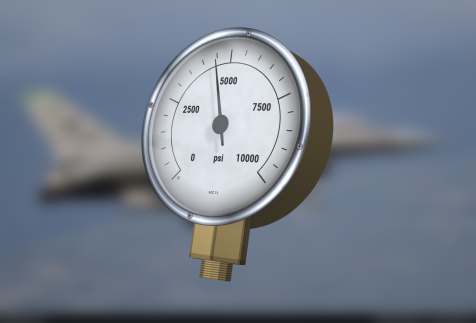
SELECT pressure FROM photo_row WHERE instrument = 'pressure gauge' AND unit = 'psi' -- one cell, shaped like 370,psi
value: 4500,psi
